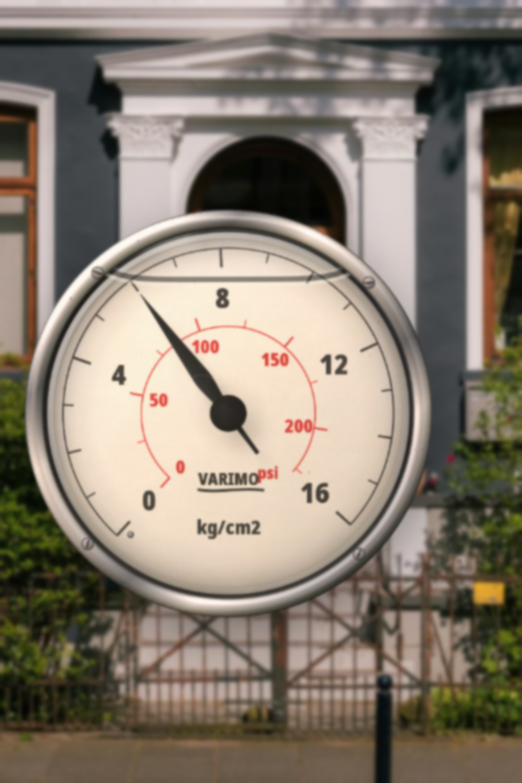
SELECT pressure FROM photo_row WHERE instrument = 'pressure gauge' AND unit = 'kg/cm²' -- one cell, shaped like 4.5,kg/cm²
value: 6,kg/cm²
